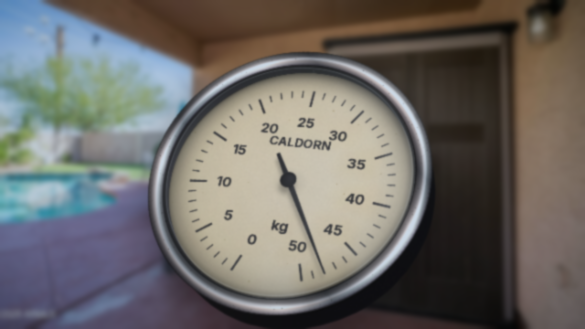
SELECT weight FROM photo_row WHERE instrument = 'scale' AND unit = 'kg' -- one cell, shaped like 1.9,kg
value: 48,kg
